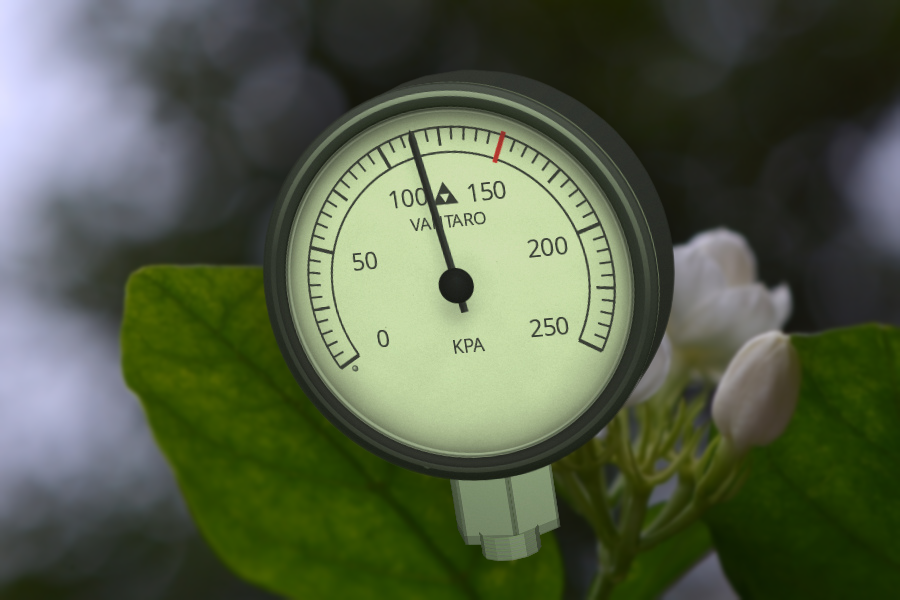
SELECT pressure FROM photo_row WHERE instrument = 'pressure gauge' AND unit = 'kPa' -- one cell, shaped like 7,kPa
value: 115,kPa
